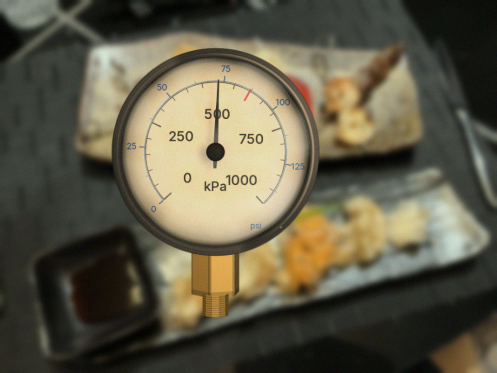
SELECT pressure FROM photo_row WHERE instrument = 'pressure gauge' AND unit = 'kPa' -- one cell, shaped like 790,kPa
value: 500,kPa
